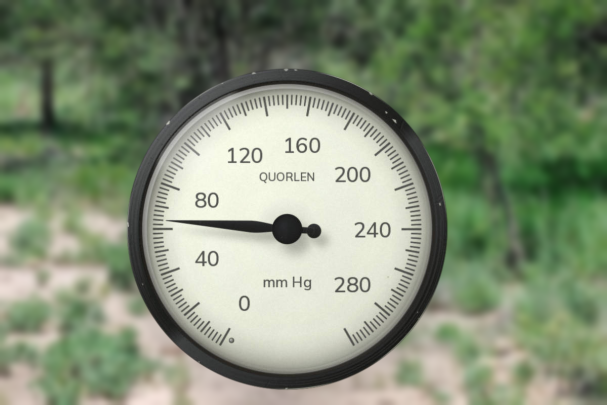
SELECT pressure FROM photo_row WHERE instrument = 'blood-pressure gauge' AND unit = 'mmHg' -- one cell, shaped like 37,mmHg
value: 64,mmHg
